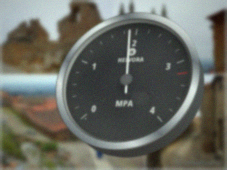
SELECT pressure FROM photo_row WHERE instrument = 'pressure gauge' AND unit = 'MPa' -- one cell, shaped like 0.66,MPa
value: 1.9,MPa
